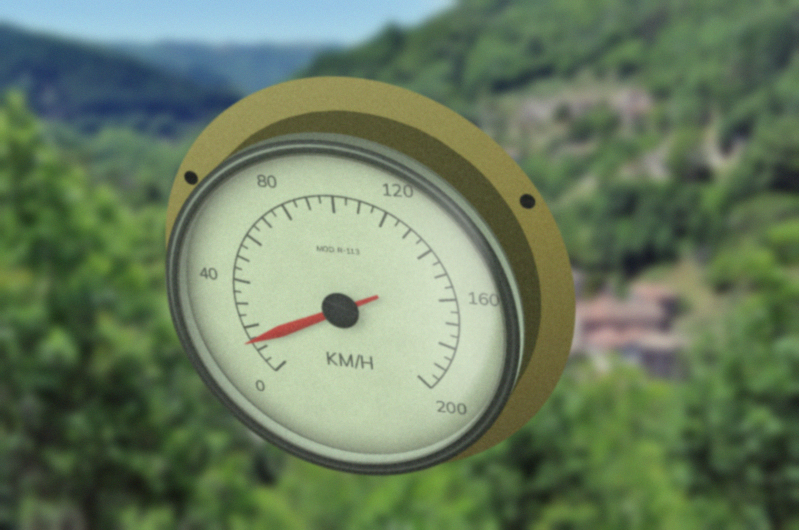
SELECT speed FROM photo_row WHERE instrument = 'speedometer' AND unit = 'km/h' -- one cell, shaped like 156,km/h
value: 15,km/h
